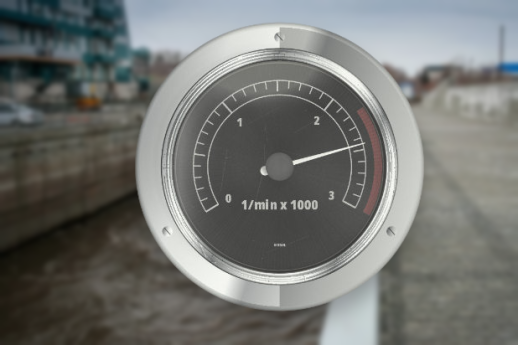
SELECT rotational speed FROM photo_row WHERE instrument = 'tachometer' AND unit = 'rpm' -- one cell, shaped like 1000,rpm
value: 2450,rpm
